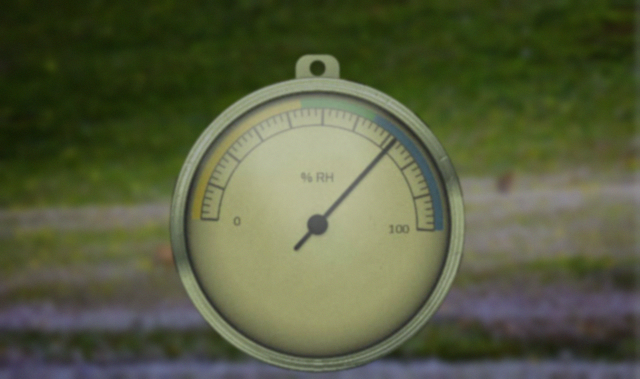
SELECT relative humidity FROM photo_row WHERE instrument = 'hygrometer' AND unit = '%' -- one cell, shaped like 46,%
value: 72,%
